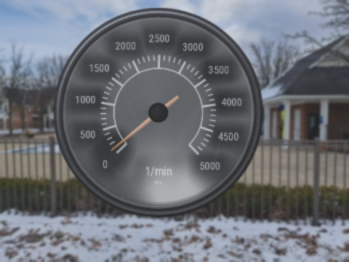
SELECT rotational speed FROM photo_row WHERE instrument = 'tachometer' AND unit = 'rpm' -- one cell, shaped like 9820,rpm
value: 100,rpm
